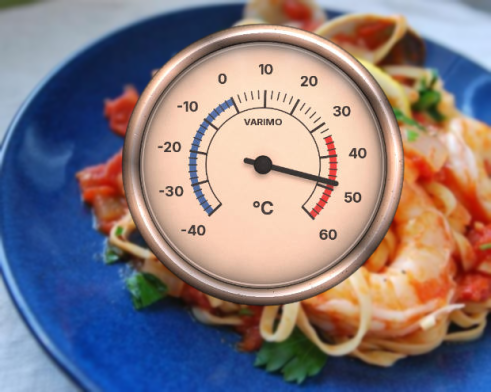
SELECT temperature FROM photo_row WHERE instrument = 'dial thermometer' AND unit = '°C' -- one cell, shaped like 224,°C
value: 48,°C
